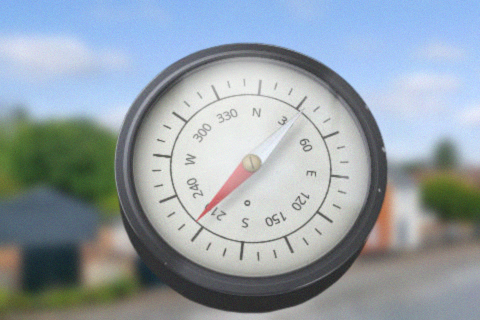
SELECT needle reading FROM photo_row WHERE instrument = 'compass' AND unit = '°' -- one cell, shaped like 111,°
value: 215,°
